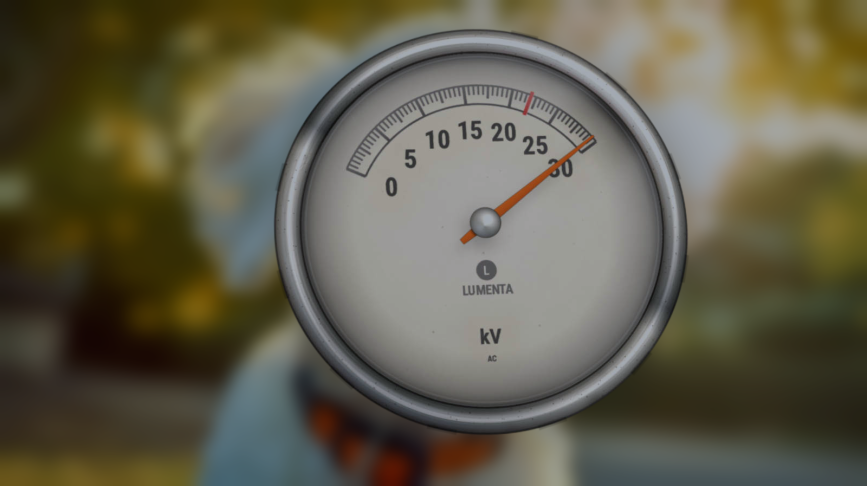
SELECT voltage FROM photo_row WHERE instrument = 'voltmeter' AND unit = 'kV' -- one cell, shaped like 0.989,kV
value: 29.5,kV
